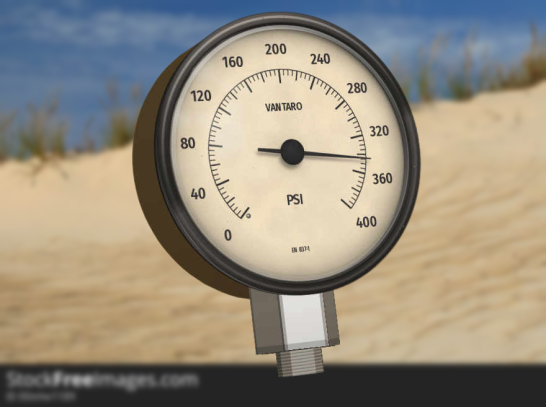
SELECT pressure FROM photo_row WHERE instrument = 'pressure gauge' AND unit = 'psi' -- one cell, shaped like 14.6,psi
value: 345,psi
